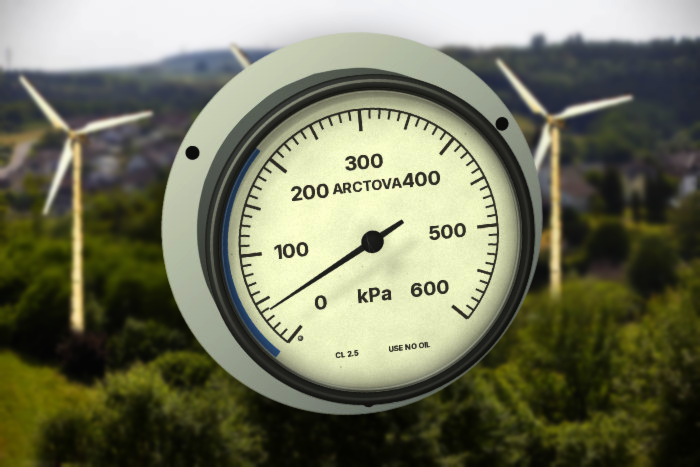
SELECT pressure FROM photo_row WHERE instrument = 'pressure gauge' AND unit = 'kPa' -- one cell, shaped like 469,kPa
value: 40,kPa
